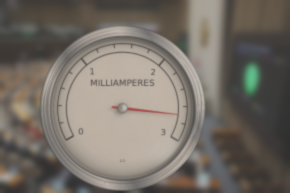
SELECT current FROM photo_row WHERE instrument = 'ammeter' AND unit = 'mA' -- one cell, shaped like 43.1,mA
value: 2.7,mA
